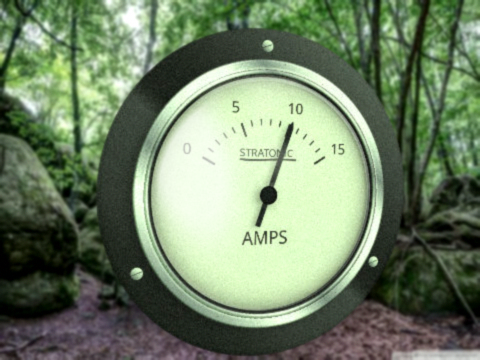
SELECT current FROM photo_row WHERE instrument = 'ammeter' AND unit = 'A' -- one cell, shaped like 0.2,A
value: 10,A
